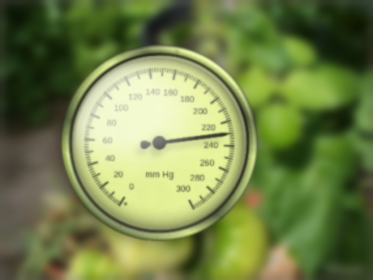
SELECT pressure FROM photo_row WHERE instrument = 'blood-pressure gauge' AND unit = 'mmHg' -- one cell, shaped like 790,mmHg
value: 230,mmHg
